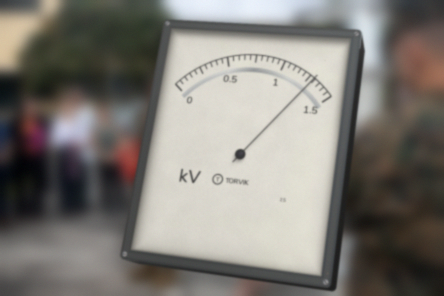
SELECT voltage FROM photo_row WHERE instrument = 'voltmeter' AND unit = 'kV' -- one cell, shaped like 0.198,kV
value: 1.3,kV
